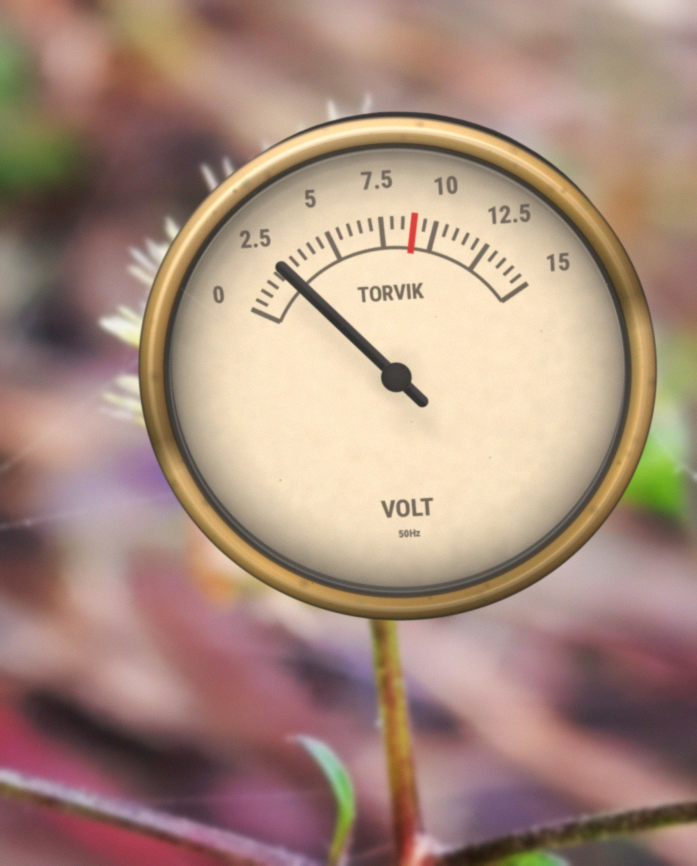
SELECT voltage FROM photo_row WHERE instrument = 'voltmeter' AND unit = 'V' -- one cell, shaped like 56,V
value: 2.5,V
